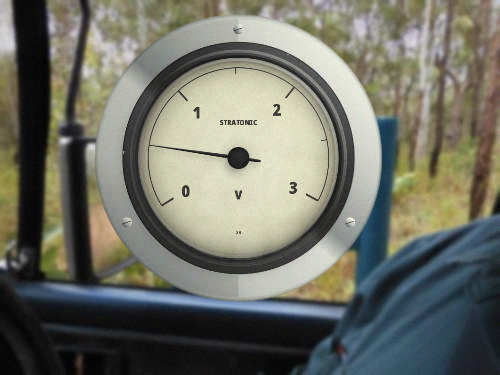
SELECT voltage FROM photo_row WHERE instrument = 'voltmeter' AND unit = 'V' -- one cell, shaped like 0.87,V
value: 0.5,V
